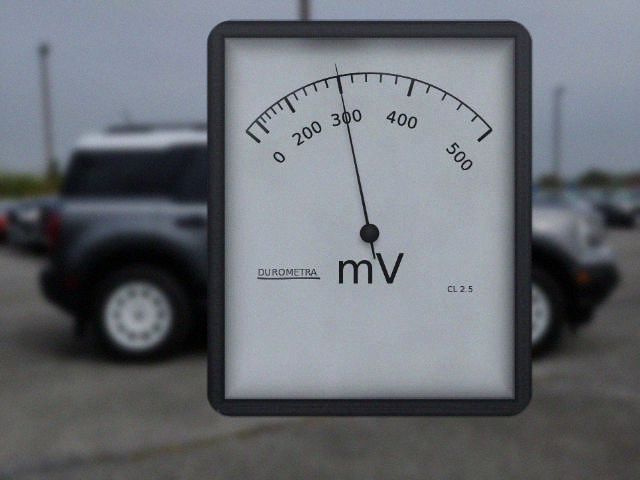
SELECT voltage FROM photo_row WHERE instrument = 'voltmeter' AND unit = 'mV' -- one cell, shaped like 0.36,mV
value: 300,mV
